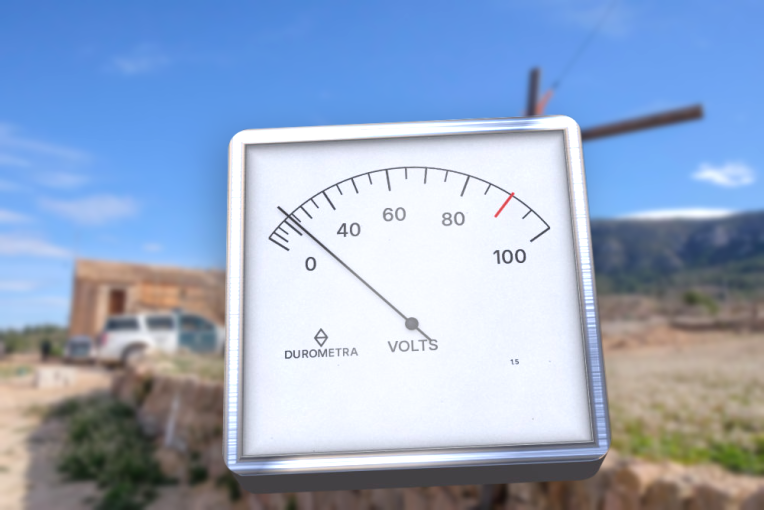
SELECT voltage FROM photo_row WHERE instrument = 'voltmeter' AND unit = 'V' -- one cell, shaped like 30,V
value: 22.5,V
